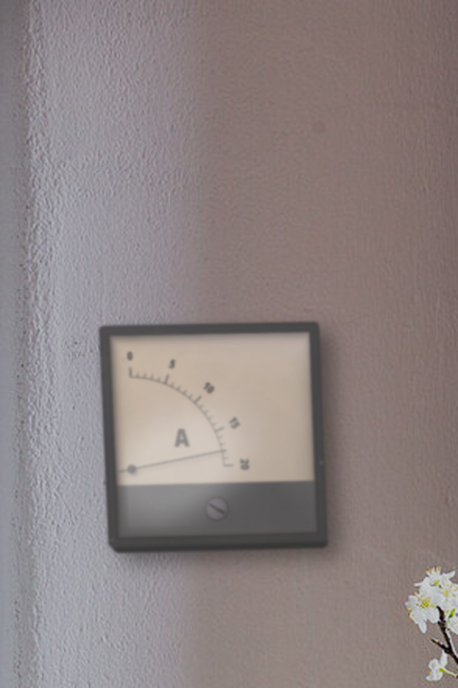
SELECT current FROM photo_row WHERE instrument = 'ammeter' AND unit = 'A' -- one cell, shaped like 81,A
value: 18,A
